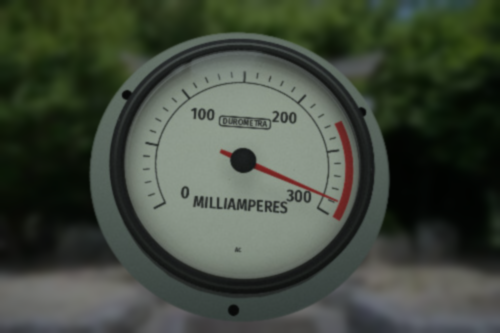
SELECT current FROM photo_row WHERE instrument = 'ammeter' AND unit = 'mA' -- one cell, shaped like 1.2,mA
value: 290,mA
